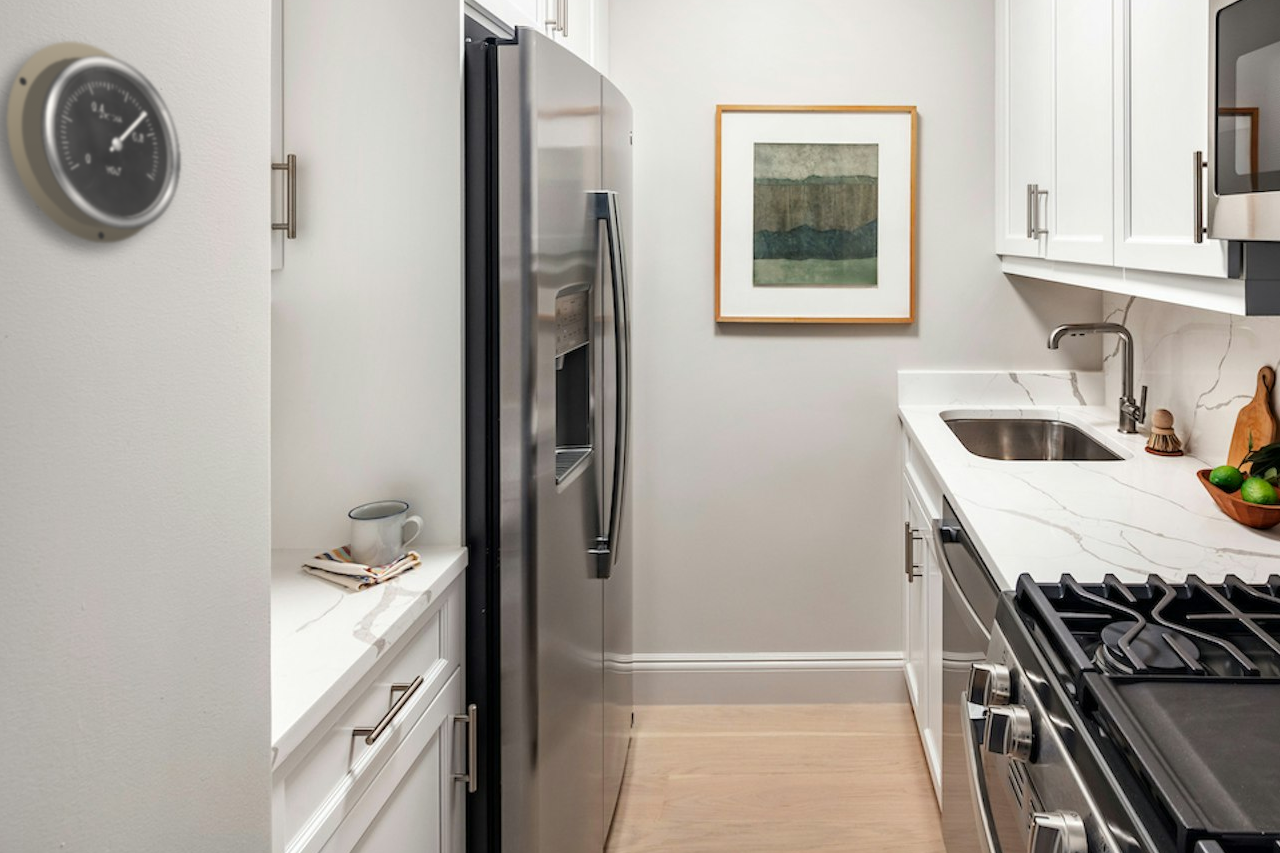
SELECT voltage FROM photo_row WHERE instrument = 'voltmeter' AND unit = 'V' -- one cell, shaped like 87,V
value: 0.7,V
